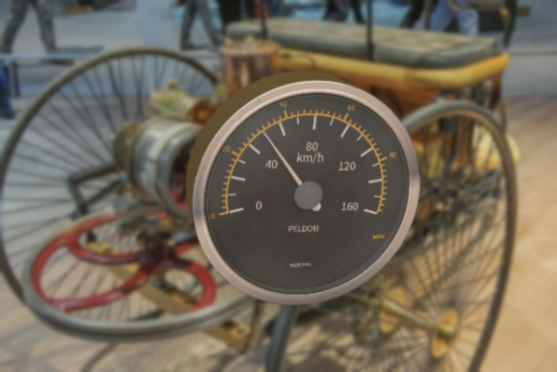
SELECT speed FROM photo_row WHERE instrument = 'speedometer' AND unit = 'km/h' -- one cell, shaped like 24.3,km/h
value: 50,km/h
